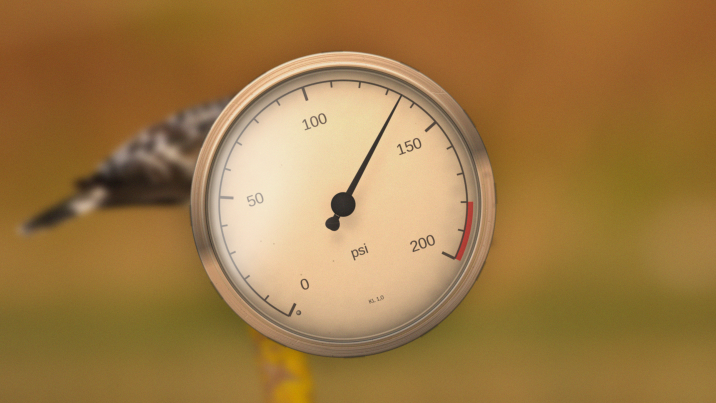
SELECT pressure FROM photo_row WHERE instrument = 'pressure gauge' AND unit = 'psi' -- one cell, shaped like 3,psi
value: 135,psi
